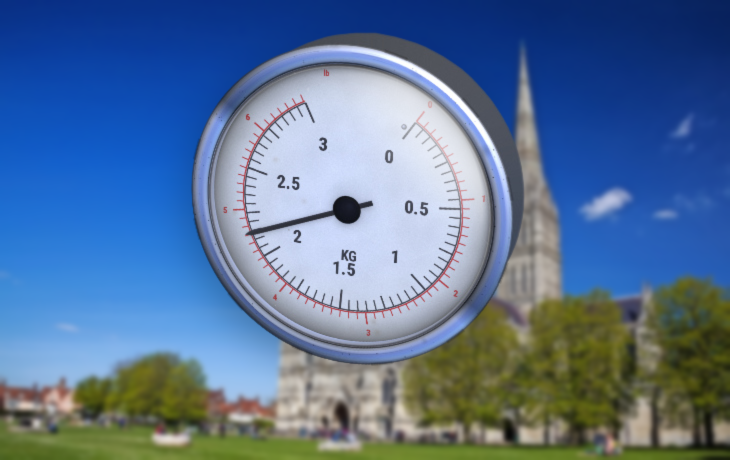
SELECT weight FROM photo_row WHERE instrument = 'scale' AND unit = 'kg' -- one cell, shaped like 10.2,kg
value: 2.15,kg
